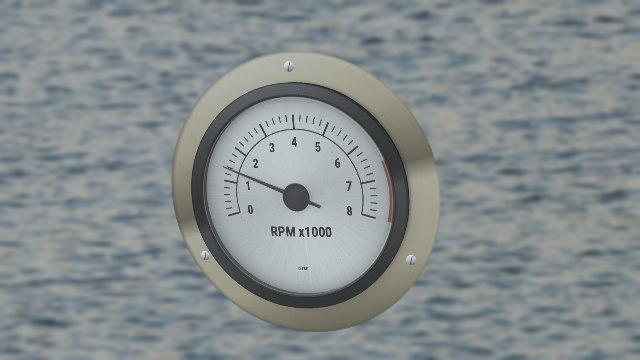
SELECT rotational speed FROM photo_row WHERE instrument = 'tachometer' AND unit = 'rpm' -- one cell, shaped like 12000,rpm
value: 1400,rpm
